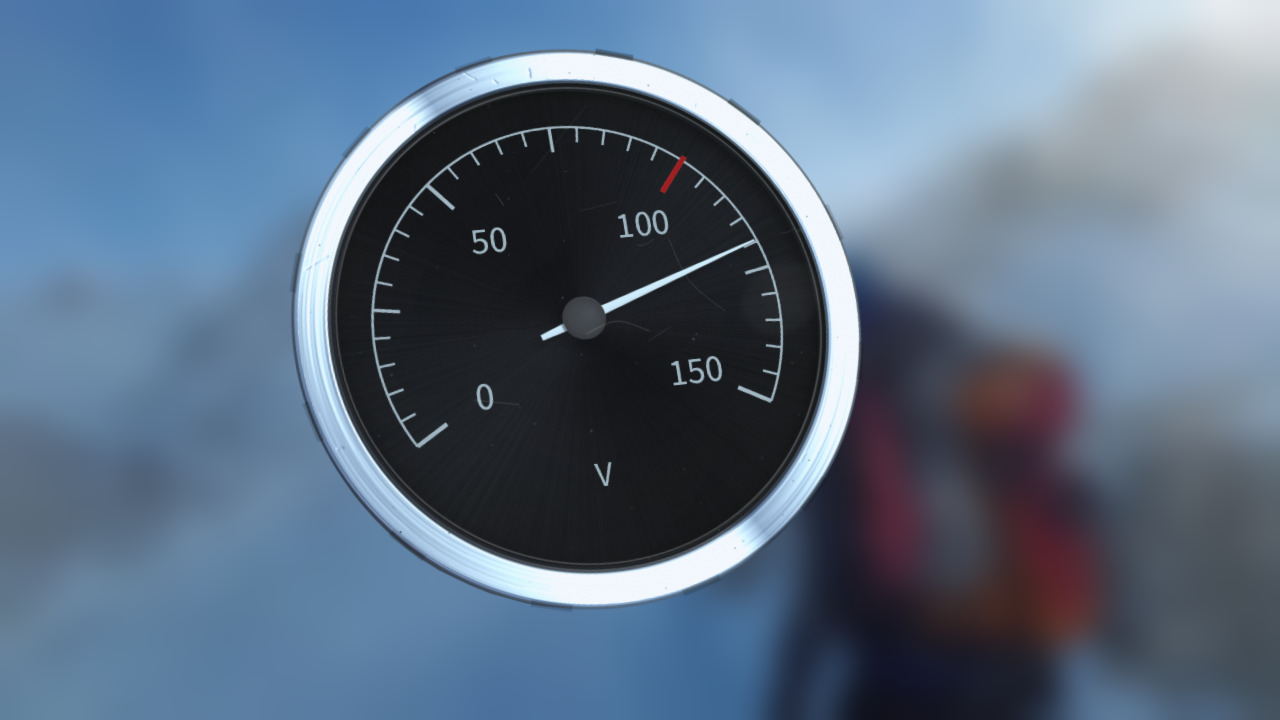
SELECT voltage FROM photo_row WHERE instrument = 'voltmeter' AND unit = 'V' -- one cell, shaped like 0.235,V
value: 120,V
